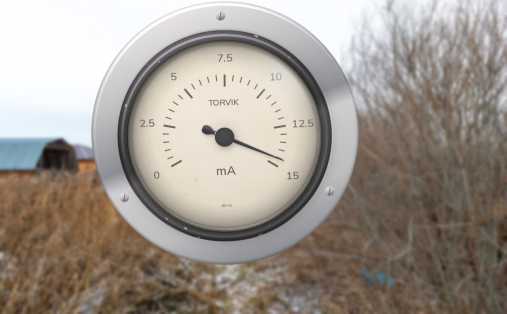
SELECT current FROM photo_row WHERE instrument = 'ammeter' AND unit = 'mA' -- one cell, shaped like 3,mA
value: 14.5,mA
